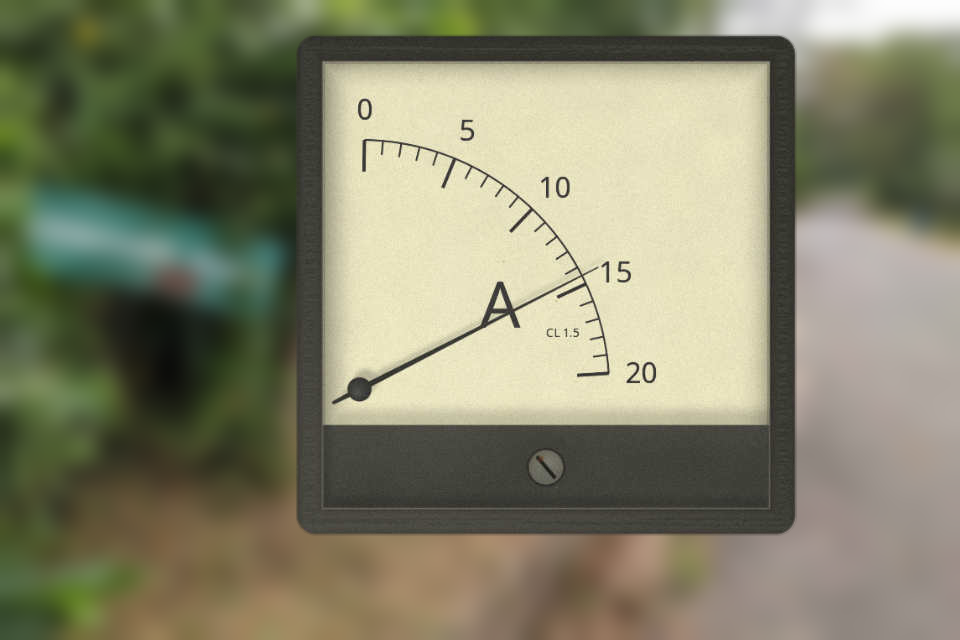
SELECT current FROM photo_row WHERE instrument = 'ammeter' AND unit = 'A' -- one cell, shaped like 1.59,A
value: 14.5,A
